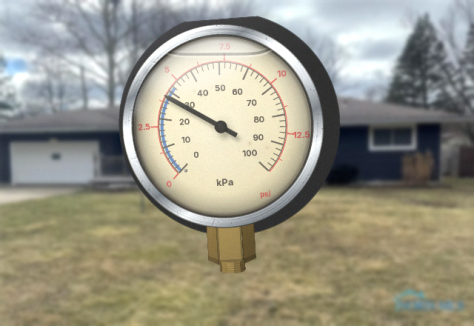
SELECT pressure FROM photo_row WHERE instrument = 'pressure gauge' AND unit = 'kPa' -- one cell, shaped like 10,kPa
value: 28,kPa
